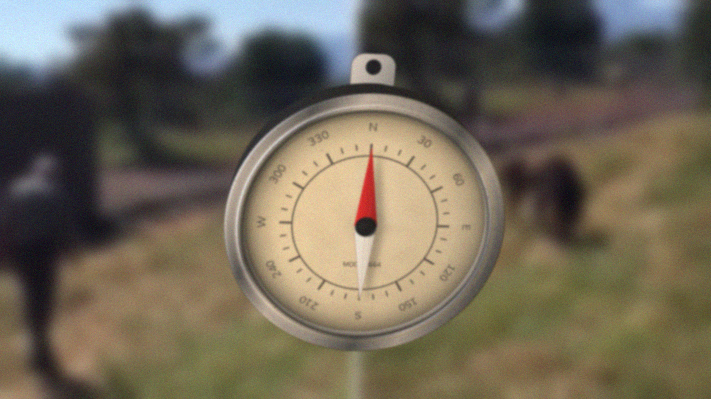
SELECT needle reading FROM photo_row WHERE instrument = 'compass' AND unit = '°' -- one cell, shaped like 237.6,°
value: 0,°
